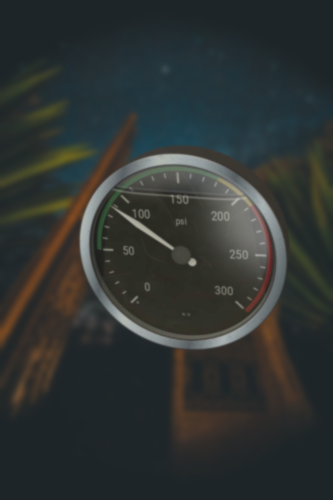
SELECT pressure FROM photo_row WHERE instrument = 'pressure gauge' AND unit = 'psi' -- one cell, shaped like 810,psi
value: 90,psi
